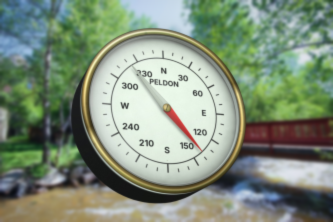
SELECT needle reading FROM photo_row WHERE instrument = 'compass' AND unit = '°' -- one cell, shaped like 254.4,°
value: 140,°
